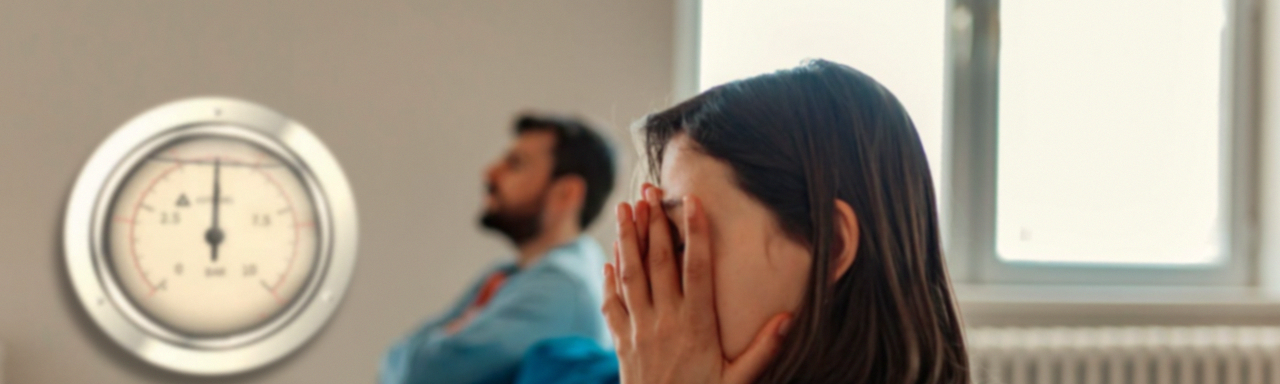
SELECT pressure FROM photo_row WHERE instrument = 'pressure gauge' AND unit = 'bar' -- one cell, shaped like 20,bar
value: 5,bar
